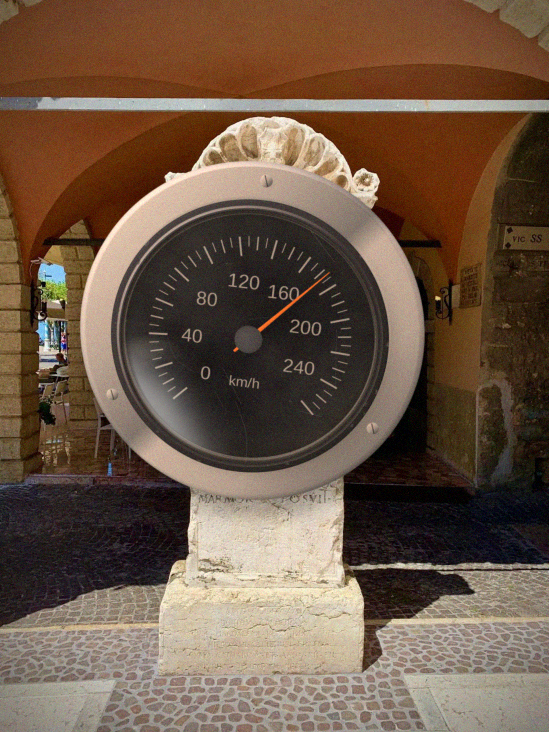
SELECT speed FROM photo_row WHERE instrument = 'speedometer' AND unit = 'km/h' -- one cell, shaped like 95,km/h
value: 172.5,km/h
